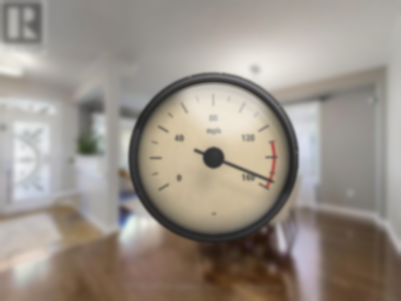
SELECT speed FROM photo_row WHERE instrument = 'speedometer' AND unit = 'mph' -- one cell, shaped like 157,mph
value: 155,mph
